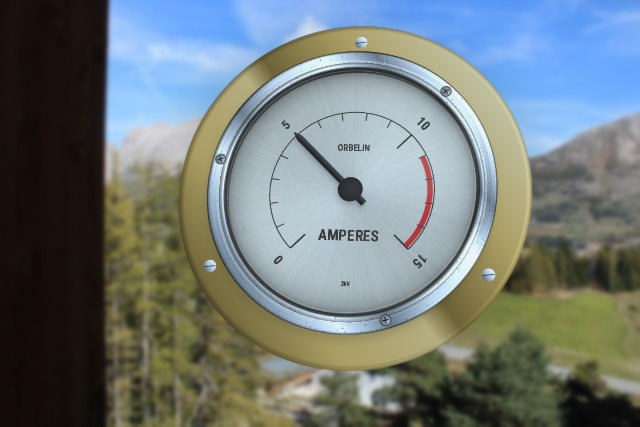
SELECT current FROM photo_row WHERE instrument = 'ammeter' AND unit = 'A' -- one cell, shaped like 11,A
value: 5,A
